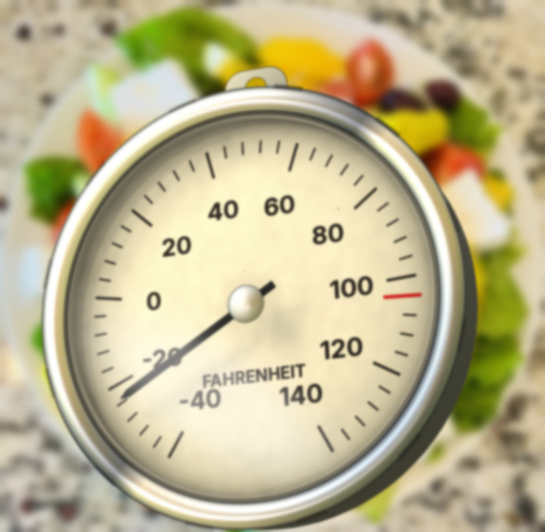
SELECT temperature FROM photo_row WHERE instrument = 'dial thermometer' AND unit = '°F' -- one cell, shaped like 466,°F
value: -24,°F
